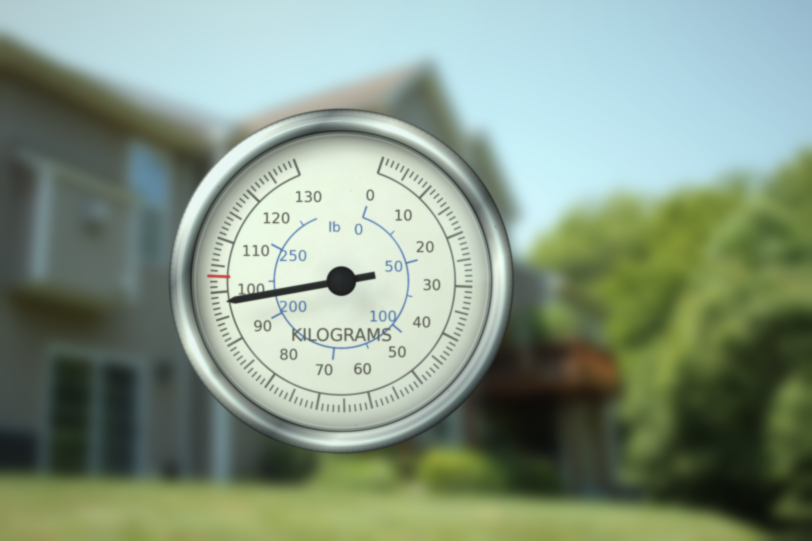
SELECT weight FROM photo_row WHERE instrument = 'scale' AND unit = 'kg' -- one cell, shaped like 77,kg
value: 98,kg
